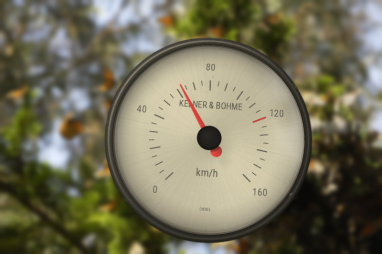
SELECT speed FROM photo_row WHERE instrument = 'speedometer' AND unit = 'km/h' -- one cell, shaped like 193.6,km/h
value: 62.5,km/h
